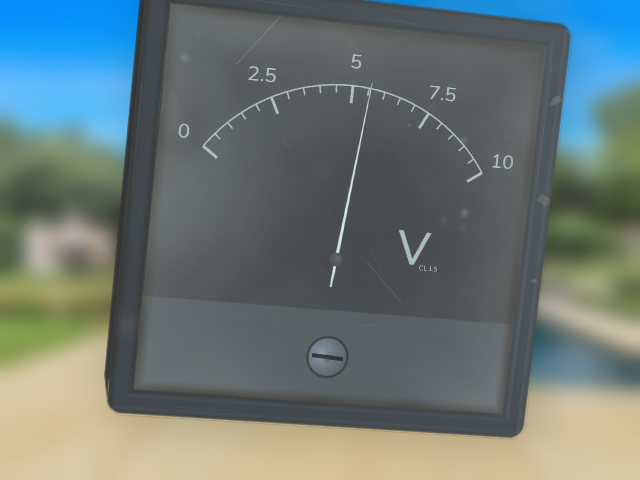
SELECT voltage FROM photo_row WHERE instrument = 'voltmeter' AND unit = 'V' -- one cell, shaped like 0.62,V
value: 5.5,V
